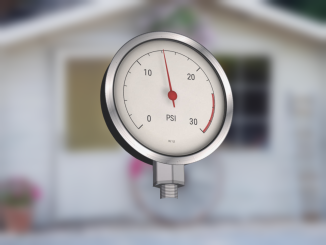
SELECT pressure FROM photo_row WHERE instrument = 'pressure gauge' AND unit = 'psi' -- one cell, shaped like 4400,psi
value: 14,psi
